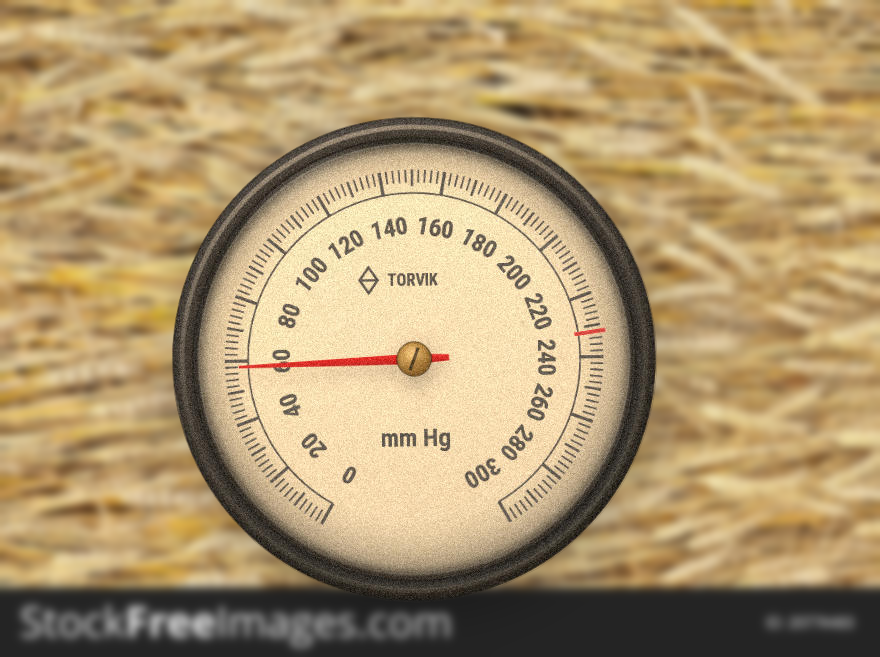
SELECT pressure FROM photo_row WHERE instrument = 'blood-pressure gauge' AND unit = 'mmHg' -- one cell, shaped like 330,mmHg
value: 58,mmHg
